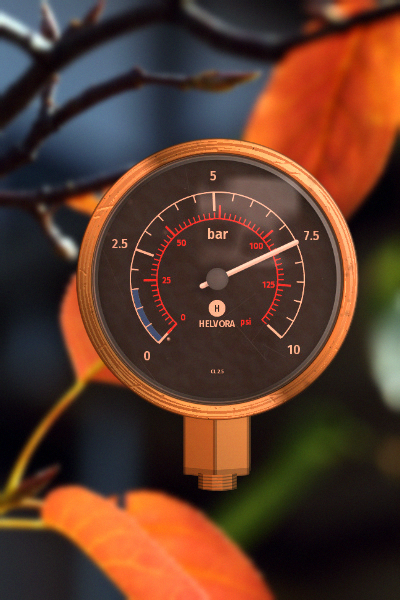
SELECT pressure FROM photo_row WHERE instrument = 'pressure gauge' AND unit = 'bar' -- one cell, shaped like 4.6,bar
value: 7.5,bar
